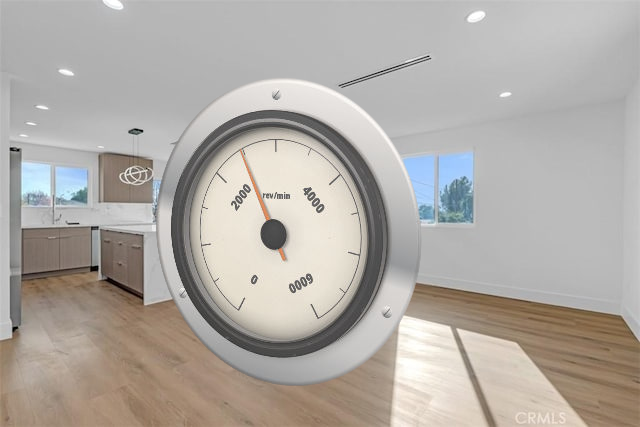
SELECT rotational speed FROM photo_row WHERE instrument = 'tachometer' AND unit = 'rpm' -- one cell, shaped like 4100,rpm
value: 2500,rpm
